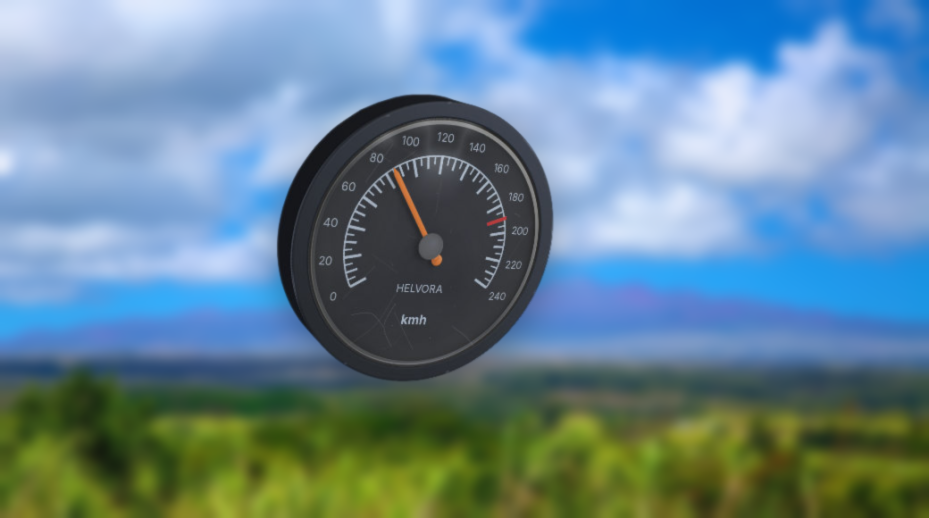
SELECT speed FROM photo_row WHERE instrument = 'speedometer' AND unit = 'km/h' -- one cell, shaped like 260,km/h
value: 85,km/h
